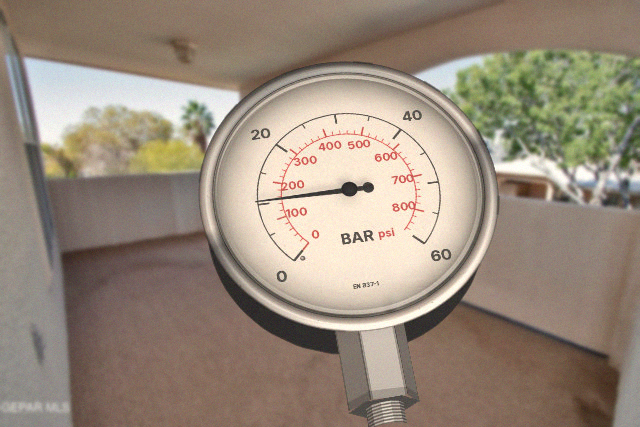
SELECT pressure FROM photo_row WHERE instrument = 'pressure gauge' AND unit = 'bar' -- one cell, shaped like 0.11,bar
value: 10,bar
